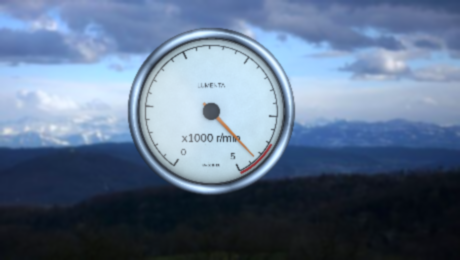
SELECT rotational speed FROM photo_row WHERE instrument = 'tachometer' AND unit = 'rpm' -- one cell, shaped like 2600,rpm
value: 4700,rpm
